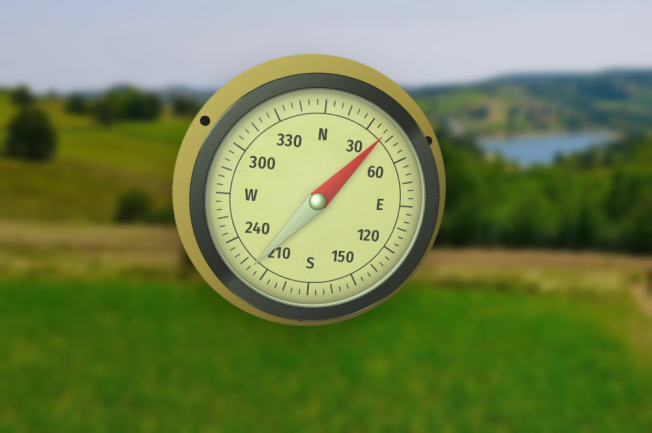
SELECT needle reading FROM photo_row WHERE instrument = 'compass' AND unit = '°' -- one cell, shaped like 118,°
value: 40,°
